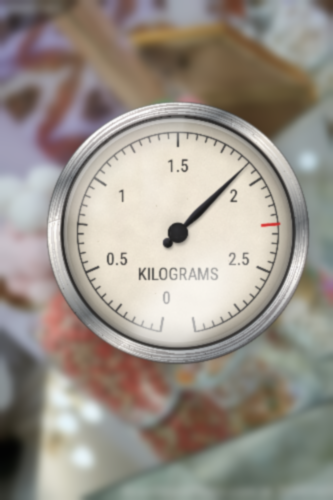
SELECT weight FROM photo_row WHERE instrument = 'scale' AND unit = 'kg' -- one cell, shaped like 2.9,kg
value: 1.9,kg
